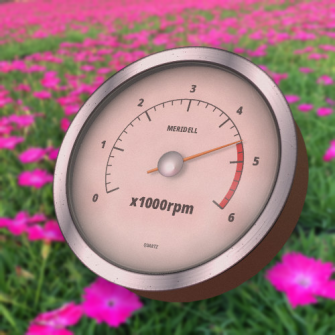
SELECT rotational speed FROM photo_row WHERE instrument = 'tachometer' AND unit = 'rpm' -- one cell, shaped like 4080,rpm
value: 4600,rpm
